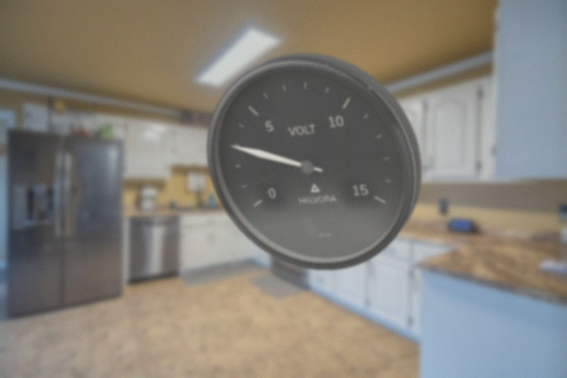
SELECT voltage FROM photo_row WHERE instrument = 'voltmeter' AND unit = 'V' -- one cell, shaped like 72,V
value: 3,V
